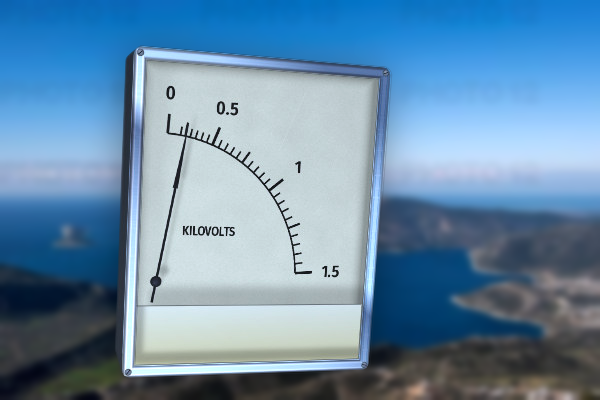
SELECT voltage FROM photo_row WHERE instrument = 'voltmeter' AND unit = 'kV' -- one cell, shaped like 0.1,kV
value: 0.25,kV
